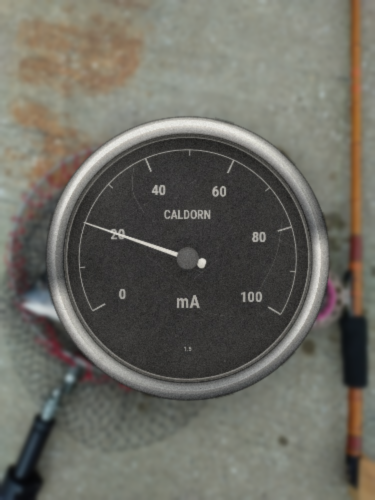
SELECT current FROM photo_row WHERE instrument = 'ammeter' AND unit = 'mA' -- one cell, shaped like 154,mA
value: 20,mA
